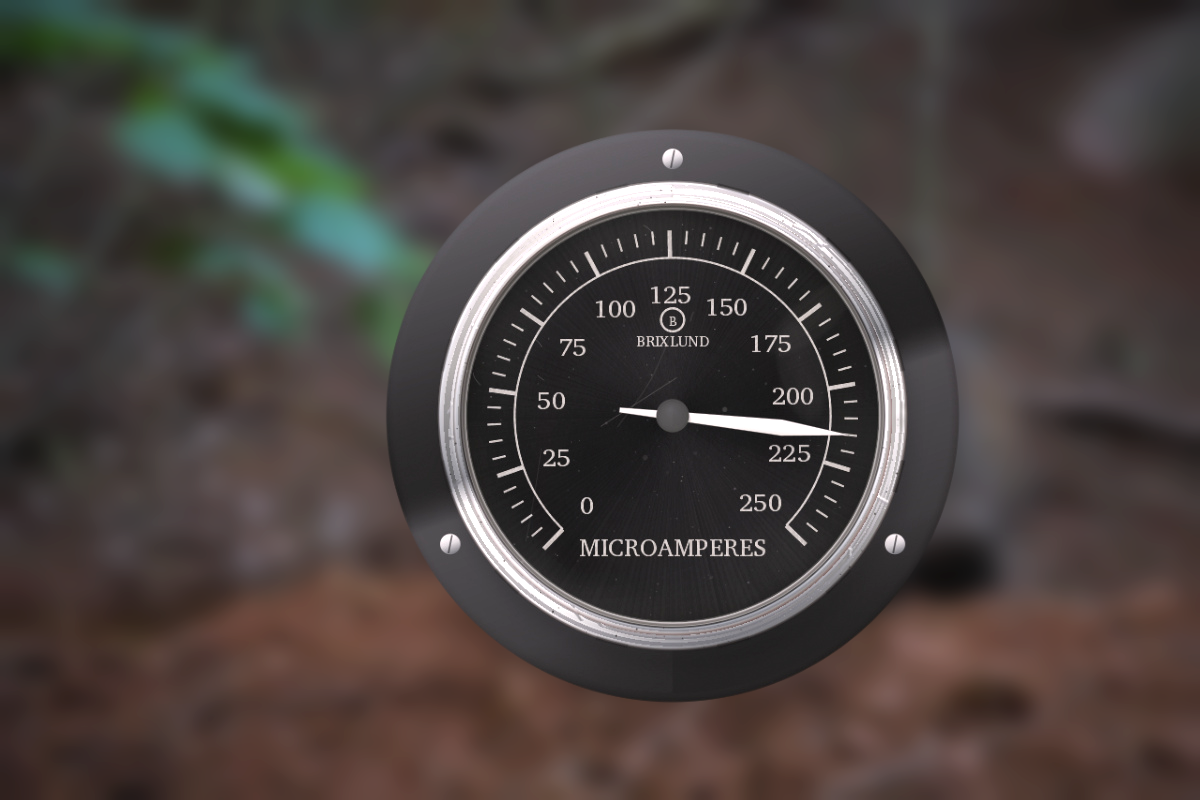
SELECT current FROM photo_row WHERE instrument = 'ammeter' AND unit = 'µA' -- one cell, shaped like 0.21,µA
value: 215,µA
